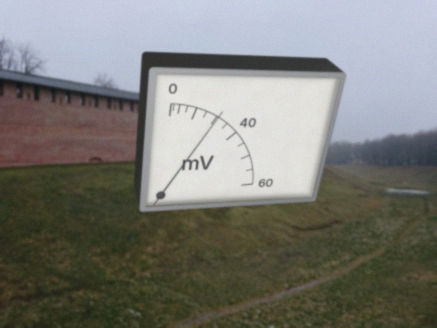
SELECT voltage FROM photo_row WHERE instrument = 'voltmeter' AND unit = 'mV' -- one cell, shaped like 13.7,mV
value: 30,mV
